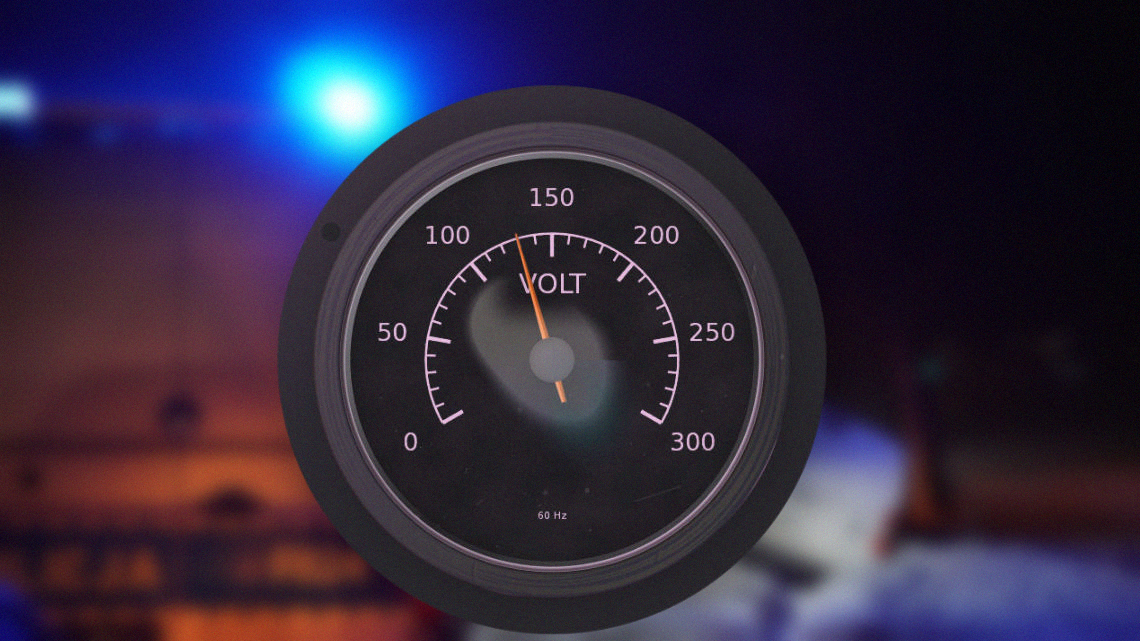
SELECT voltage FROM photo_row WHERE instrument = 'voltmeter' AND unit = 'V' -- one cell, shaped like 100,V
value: 130,V
